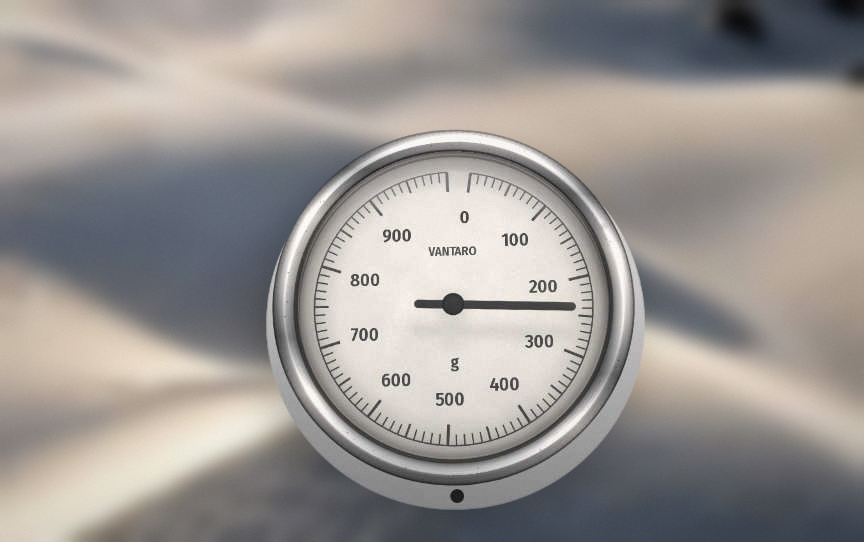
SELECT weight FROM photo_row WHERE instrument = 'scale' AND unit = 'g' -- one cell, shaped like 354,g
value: 240,g
